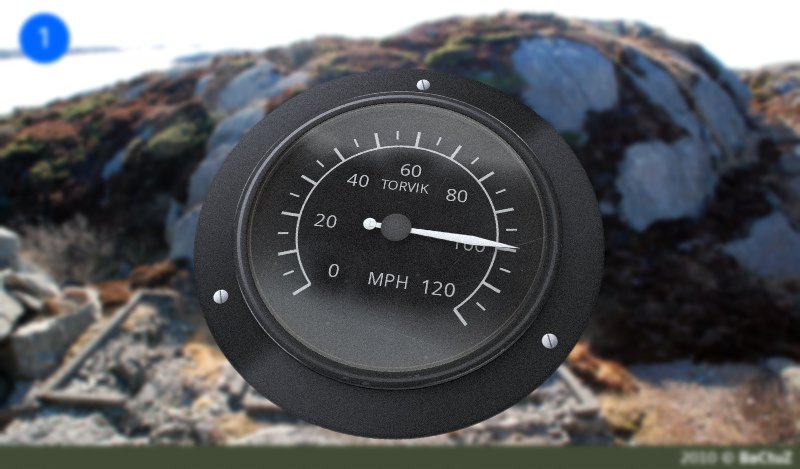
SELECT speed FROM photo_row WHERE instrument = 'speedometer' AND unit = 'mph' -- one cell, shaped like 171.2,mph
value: 100,mph
